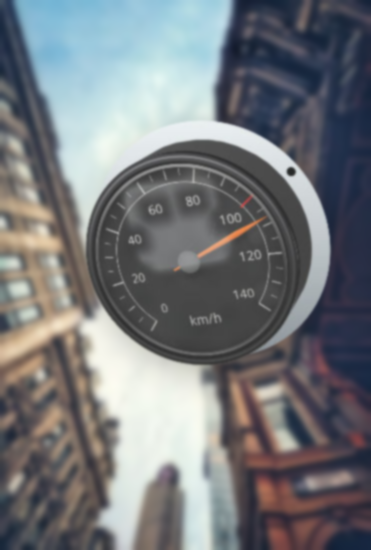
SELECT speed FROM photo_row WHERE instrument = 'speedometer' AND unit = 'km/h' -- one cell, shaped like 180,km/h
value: 107.5,km/h
